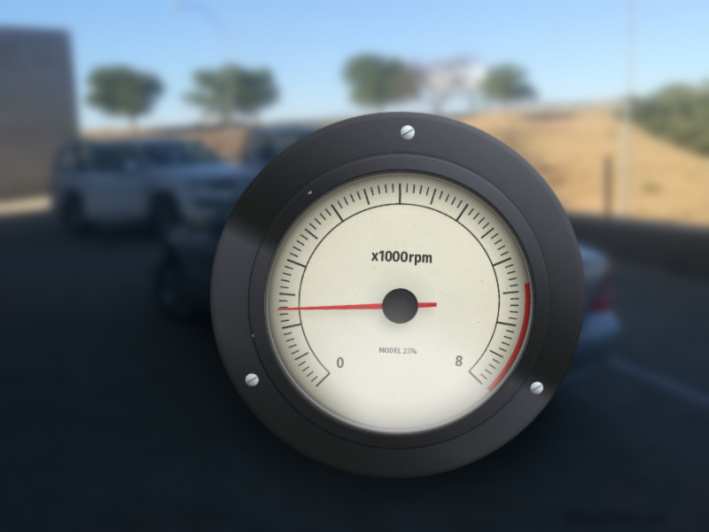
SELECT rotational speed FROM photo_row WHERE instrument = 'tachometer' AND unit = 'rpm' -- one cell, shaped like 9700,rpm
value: 1300,rpm
